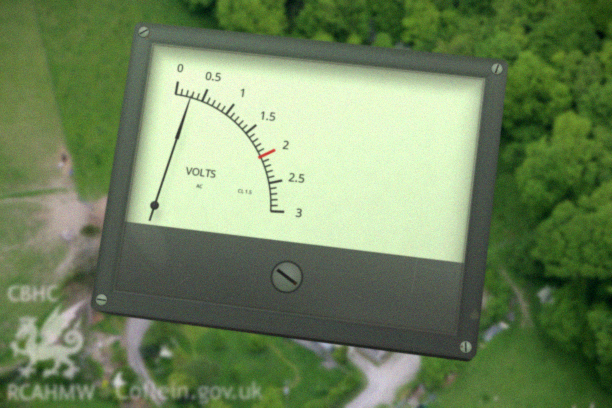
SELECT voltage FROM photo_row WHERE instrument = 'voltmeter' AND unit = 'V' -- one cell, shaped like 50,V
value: 0.3,V
